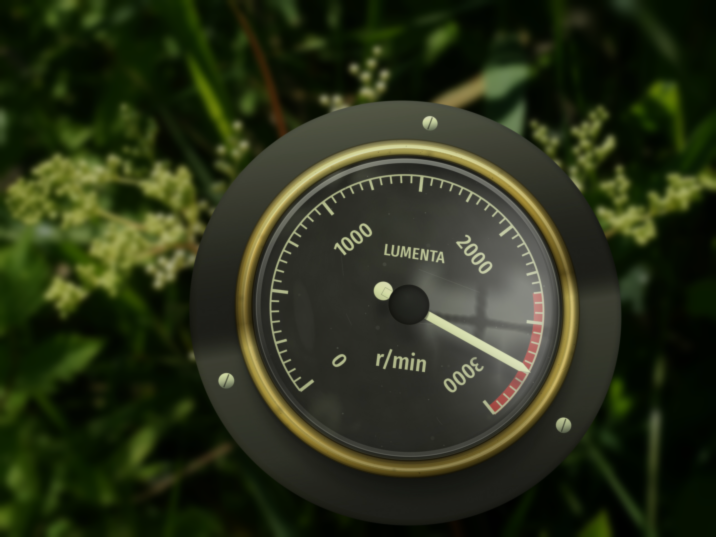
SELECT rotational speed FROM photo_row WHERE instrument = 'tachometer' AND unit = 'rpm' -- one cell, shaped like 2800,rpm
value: 2750,rpm
